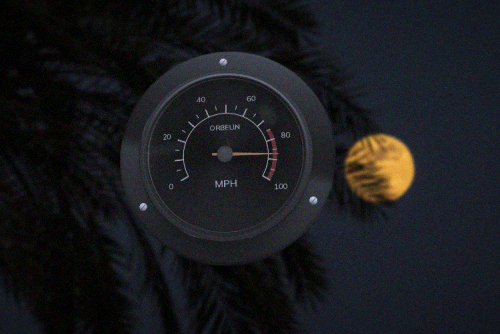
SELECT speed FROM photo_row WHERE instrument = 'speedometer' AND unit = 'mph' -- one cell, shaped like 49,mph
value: 87.5,mph
